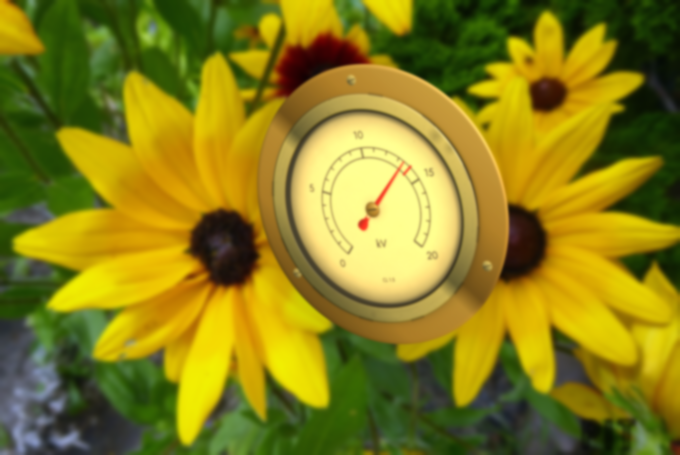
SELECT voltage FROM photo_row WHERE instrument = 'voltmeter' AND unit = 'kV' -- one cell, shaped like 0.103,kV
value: 13.5,kV
